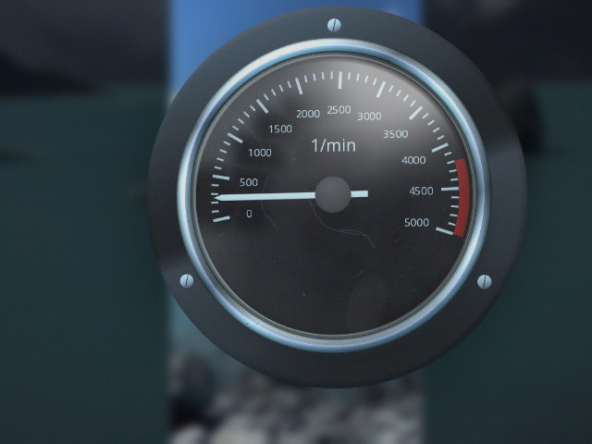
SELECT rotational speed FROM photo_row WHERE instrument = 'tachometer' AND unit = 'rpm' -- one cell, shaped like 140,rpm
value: 250,rpm
